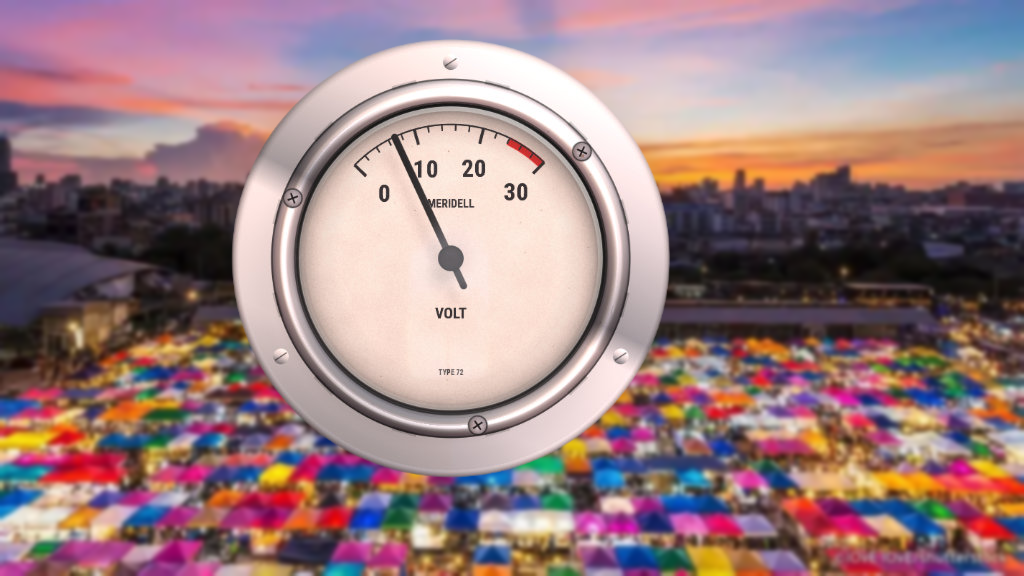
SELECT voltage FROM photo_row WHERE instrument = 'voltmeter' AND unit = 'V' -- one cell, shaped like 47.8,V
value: 7,V
